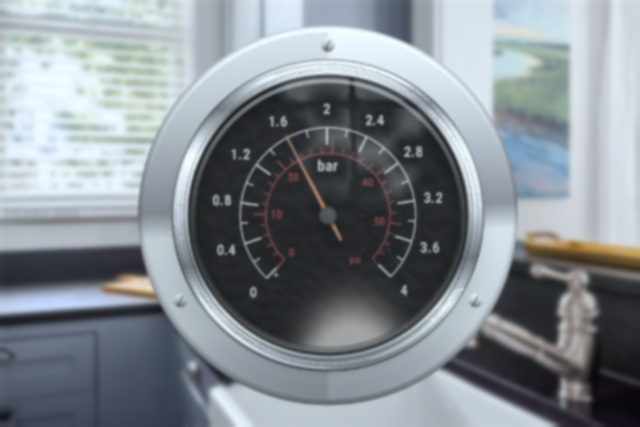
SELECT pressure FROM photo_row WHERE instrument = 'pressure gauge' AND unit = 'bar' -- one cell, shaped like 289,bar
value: 1.6,bar
